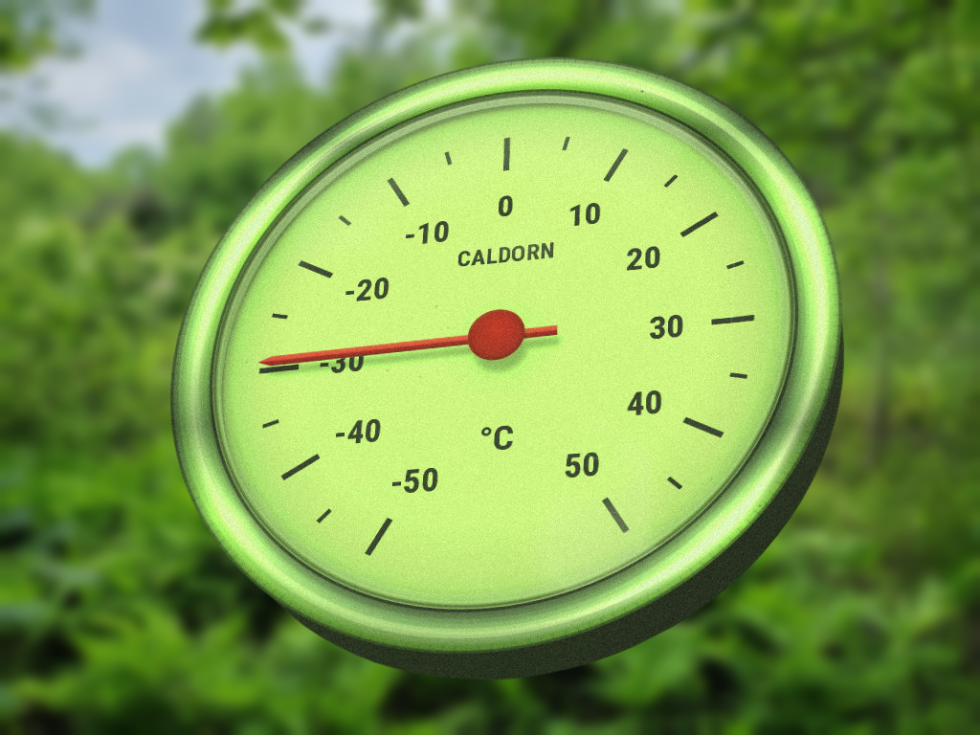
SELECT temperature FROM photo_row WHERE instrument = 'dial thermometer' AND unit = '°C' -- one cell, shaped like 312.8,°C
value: -30,°C
